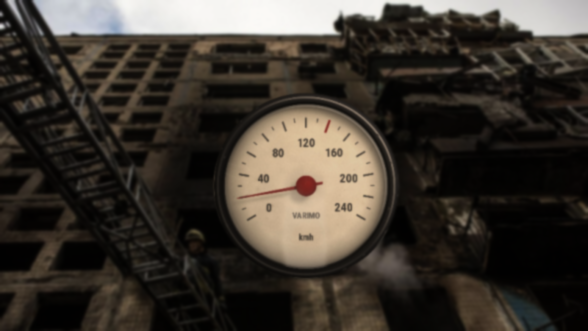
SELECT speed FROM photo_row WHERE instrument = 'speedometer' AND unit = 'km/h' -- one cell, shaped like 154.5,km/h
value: 20,km/h
